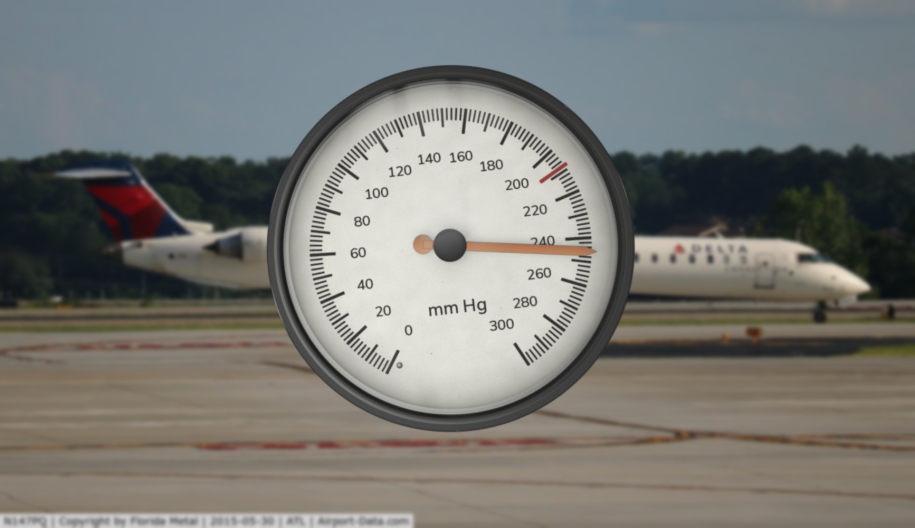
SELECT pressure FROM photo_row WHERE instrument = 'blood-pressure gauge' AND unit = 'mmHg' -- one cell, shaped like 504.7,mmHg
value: 246,mmHg
